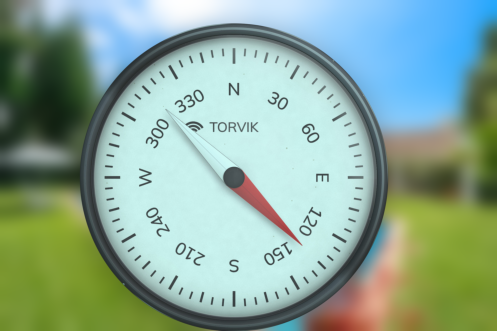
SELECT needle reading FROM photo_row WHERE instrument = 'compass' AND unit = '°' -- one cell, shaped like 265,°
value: 135,°
